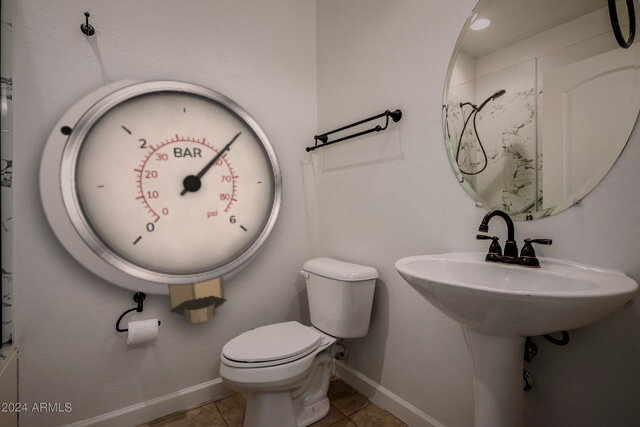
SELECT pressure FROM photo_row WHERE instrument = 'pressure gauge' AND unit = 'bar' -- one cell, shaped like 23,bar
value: 4,bar
